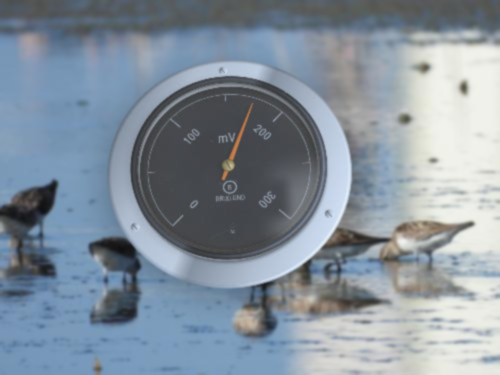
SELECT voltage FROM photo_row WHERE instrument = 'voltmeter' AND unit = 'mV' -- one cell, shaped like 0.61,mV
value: 175,mV
